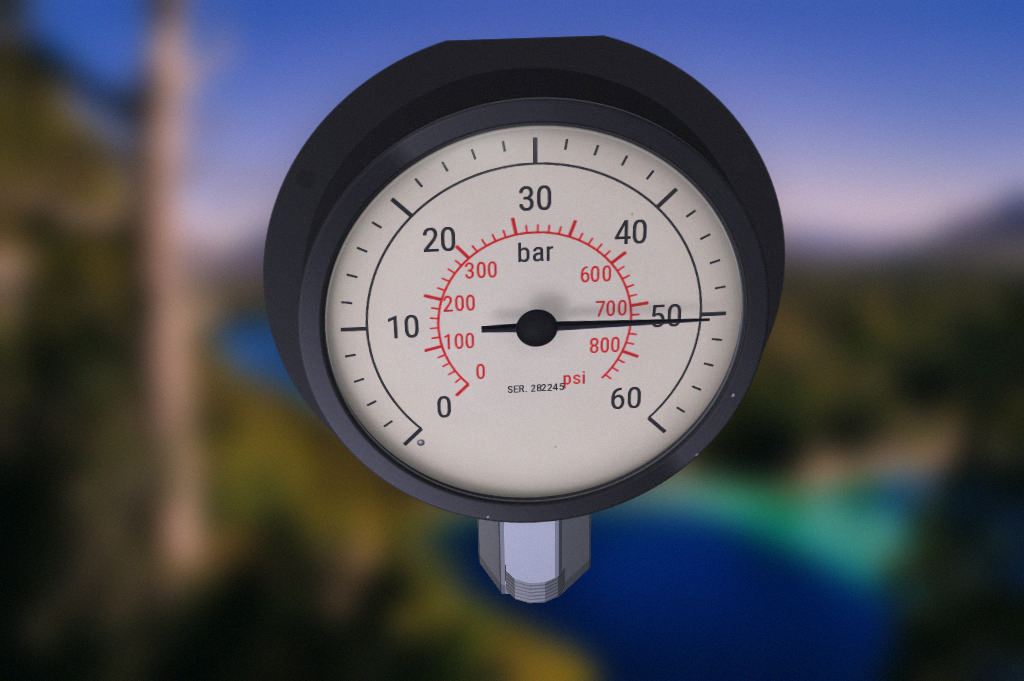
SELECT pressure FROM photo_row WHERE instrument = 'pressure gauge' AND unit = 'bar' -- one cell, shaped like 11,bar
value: 50,bar
